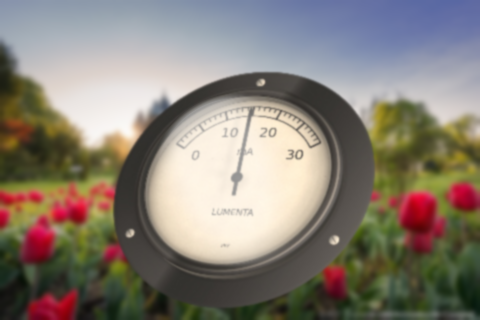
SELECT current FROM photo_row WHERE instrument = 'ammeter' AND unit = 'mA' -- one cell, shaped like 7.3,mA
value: 15,mA
